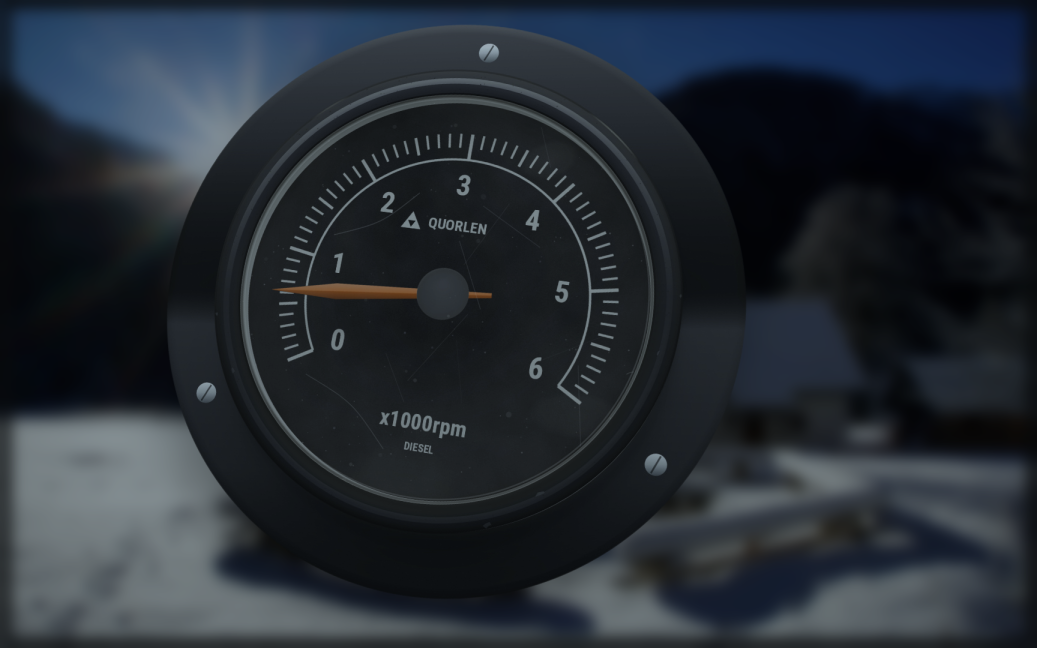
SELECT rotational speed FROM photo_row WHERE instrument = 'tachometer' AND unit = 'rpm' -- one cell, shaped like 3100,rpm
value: 600,rpm
